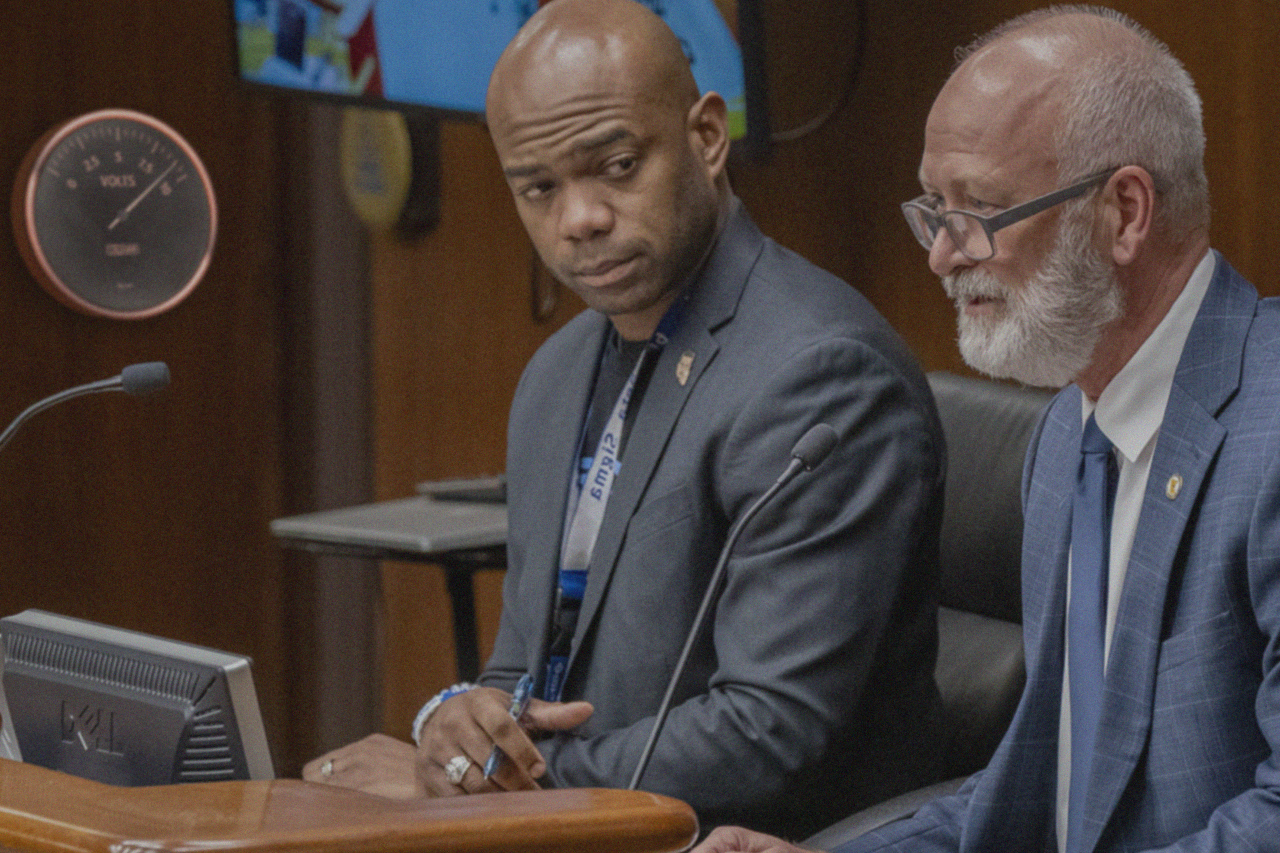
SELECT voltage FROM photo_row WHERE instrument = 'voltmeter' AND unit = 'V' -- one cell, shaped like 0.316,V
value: 9,V
